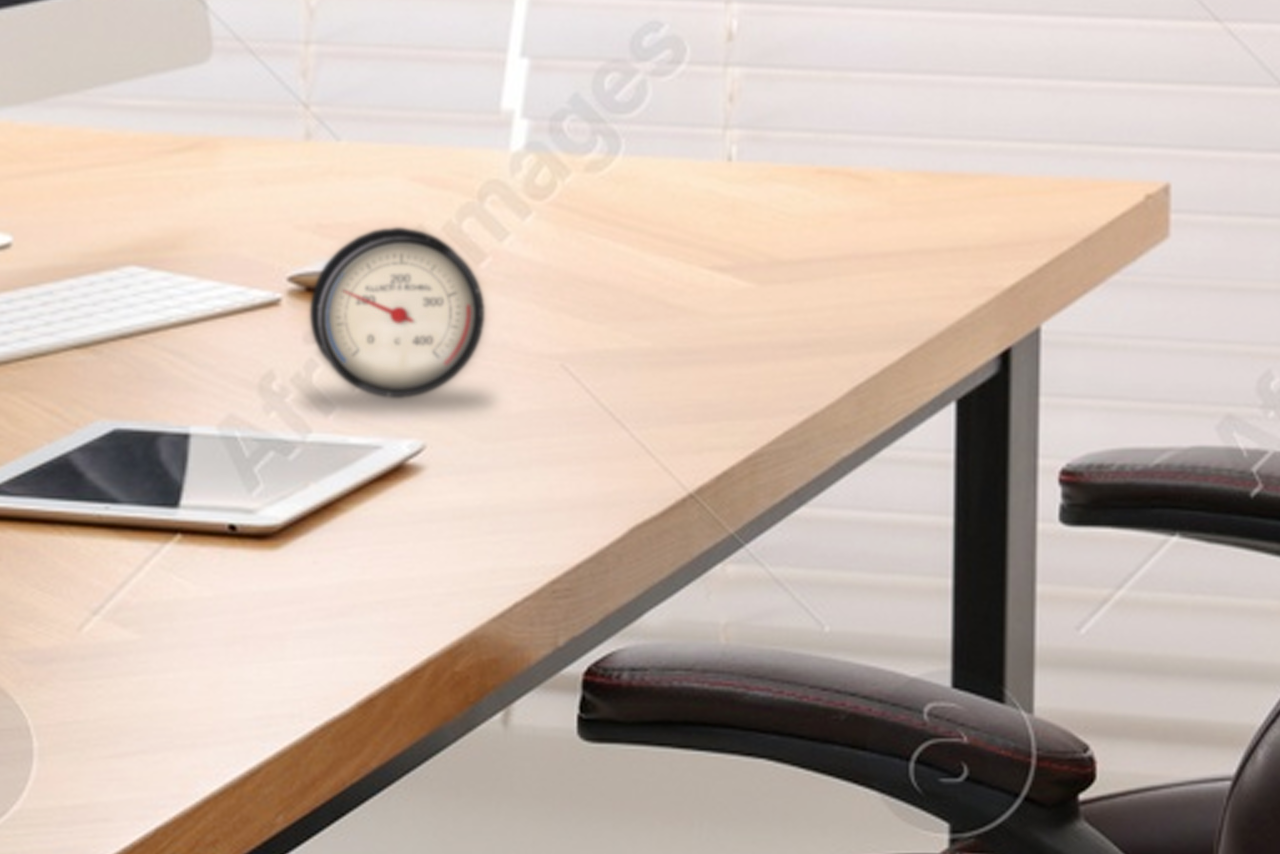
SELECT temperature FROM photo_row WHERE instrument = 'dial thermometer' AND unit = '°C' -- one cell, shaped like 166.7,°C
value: 100,°C
